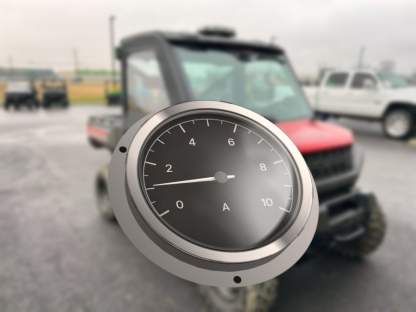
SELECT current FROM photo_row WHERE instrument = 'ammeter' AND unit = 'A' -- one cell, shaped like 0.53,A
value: 1,A
